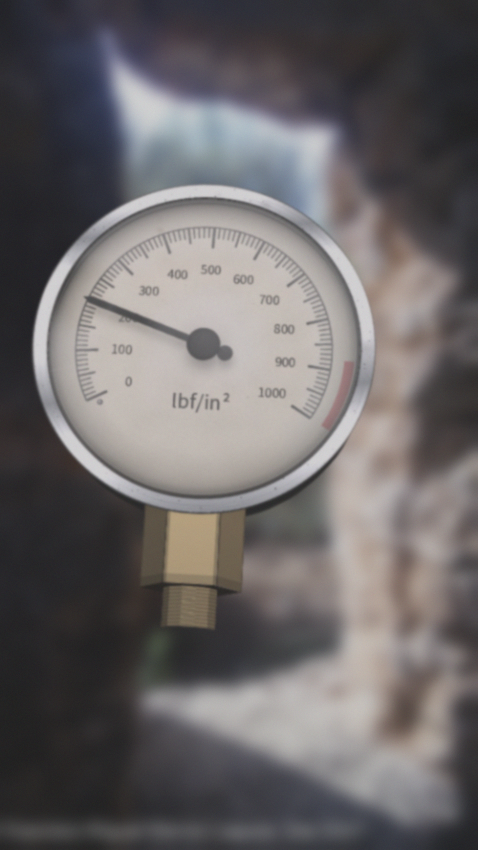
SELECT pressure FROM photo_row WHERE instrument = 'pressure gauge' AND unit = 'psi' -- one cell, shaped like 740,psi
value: 200,psi
